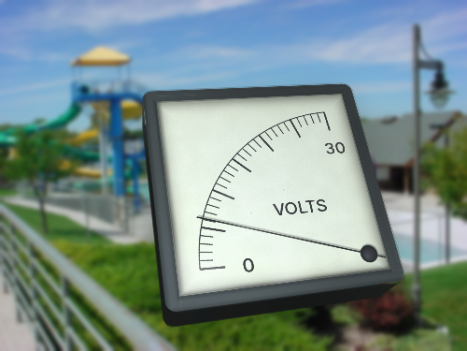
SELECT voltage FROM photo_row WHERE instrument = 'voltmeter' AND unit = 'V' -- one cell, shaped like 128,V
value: 6,V
